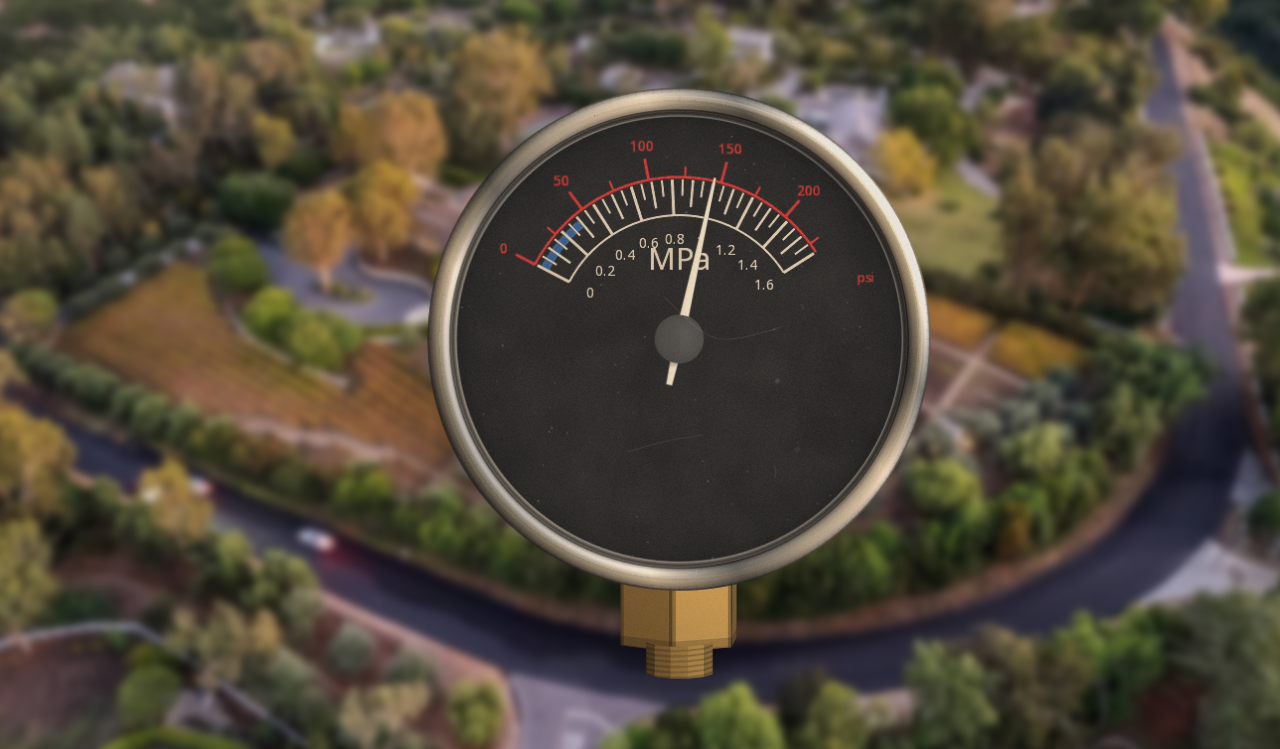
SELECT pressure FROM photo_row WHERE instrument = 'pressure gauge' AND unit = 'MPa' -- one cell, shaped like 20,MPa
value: 1,MPa
